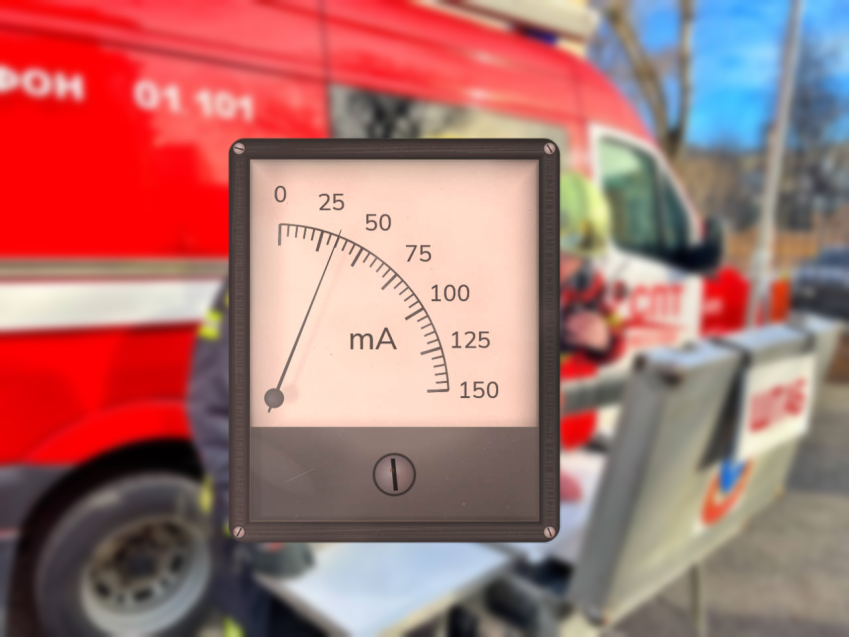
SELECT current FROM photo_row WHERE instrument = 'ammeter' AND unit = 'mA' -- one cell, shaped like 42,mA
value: 35,mA
